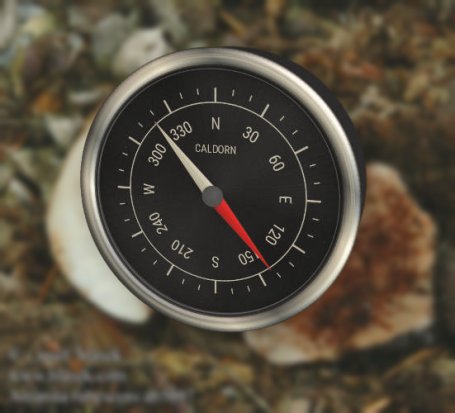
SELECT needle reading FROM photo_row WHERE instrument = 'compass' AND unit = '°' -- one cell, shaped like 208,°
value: 140,°
